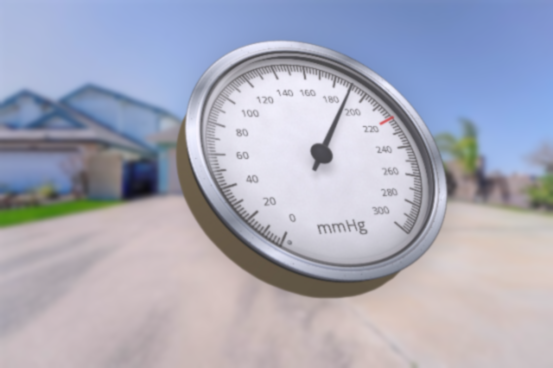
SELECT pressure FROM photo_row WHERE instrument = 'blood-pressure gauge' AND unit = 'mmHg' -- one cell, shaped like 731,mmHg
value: 190,mmHg
